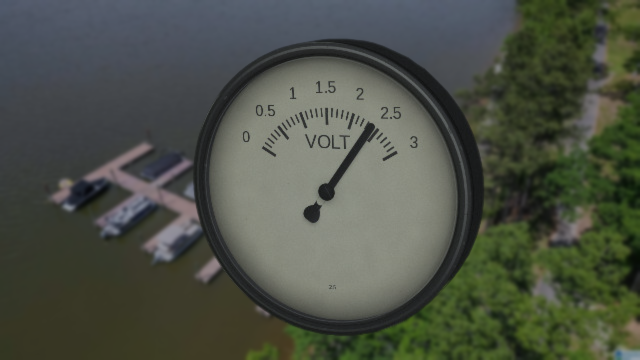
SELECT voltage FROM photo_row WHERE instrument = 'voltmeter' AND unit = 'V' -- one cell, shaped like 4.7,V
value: 2.4,V
